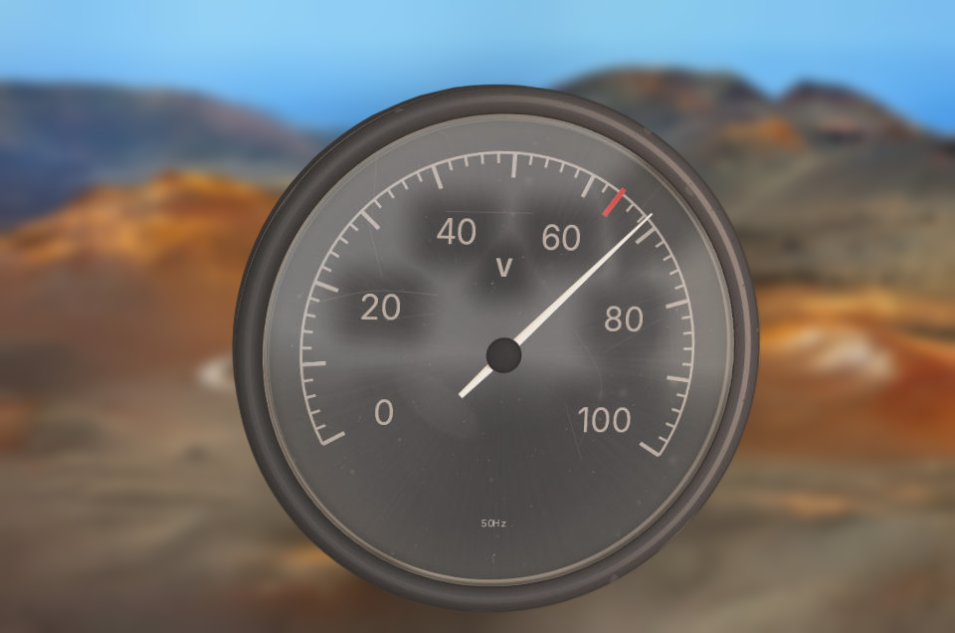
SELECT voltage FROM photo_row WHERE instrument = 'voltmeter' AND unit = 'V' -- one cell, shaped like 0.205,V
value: 68,V
